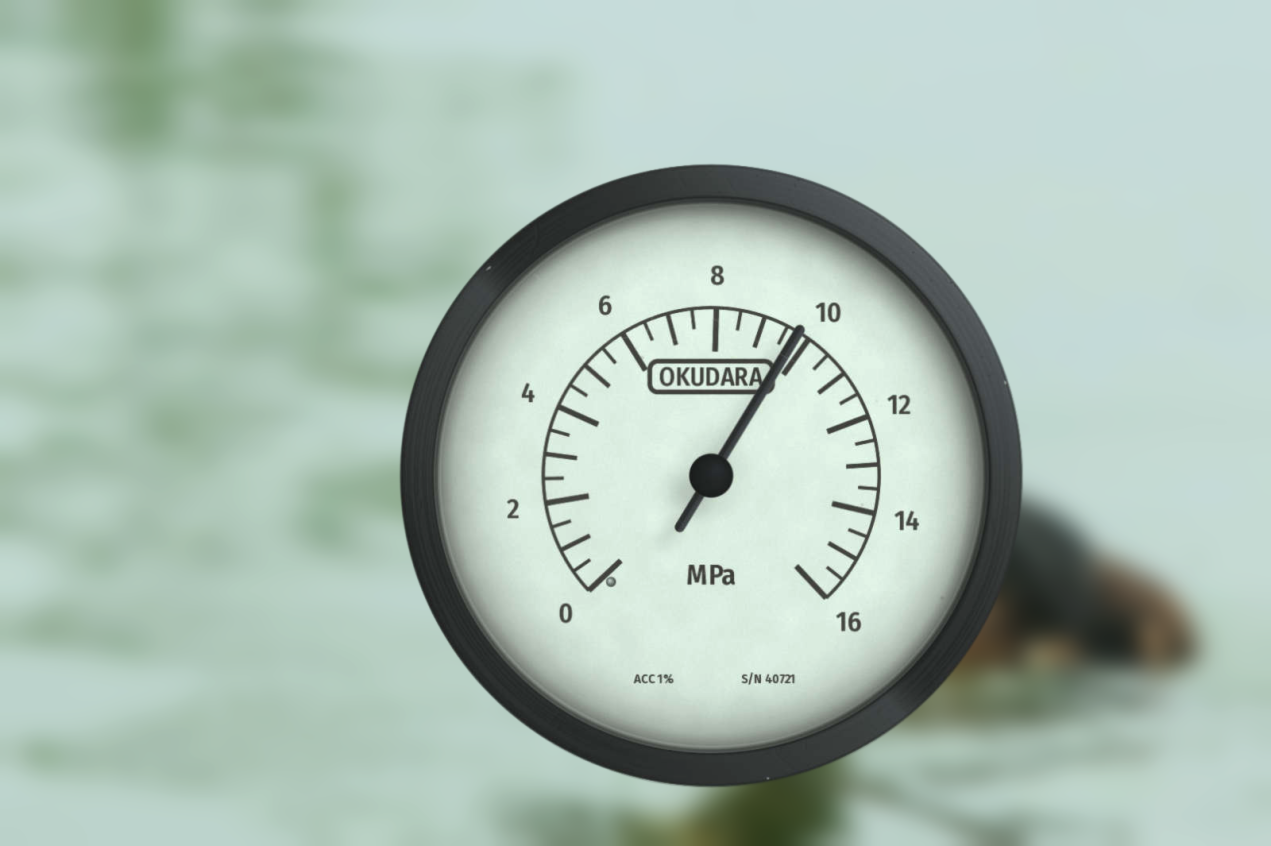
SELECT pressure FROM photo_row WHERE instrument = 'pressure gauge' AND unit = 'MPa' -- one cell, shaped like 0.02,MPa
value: 9.75,MPa
